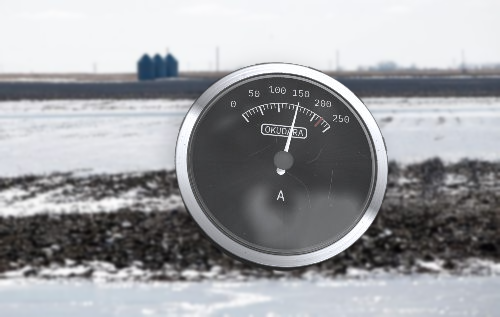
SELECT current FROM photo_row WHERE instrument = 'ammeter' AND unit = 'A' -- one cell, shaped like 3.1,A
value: 150,A
